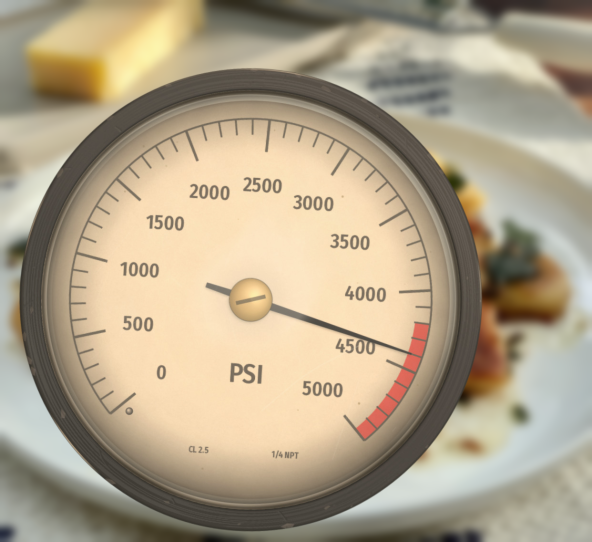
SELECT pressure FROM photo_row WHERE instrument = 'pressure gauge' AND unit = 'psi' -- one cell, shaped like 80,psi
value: 4400,psi
